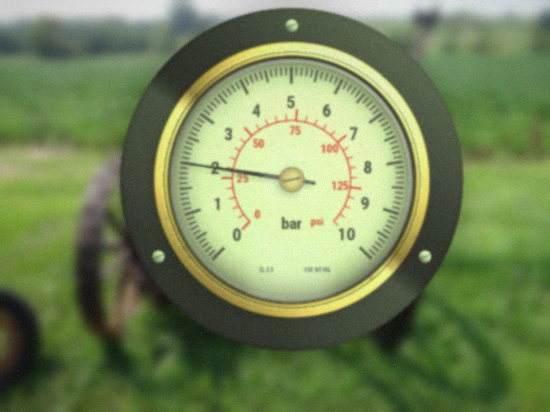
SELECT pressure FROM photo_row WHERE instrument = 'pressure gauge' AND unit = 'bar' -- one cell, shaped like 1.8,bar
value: 2,bar
